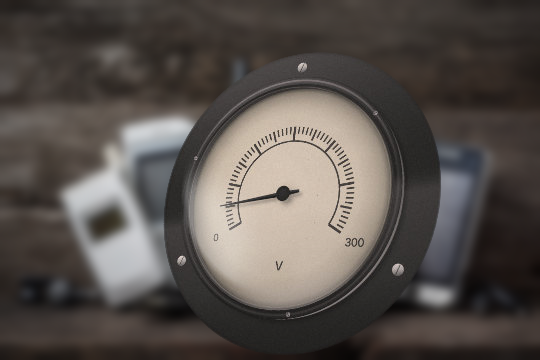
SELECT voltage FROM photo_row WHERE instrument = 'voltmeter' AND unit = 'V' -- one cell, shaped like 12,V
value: 25,V
